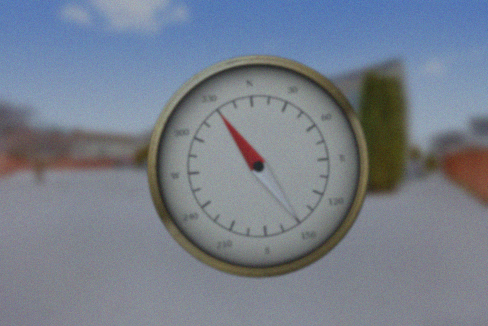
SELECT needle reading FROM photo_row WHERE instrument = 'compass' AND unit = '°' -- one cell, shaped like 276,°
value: 330,°
